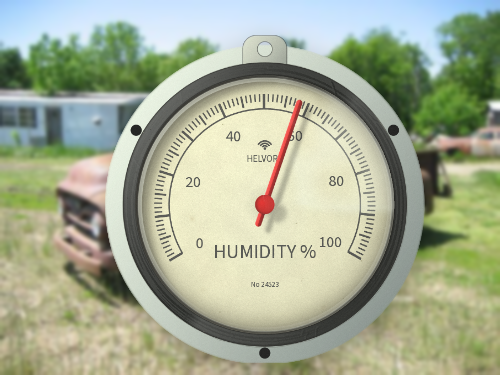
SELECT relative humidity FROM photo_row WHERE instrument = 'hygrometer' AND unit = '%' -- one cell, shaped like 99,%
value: 58,%
